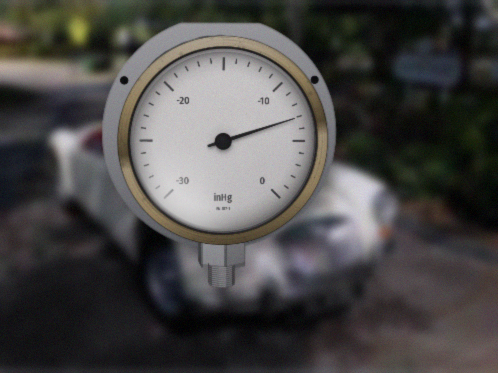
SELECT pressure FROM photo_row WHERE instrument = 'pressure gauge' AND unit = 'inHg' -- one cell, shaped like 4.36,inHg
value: -7,inHg
